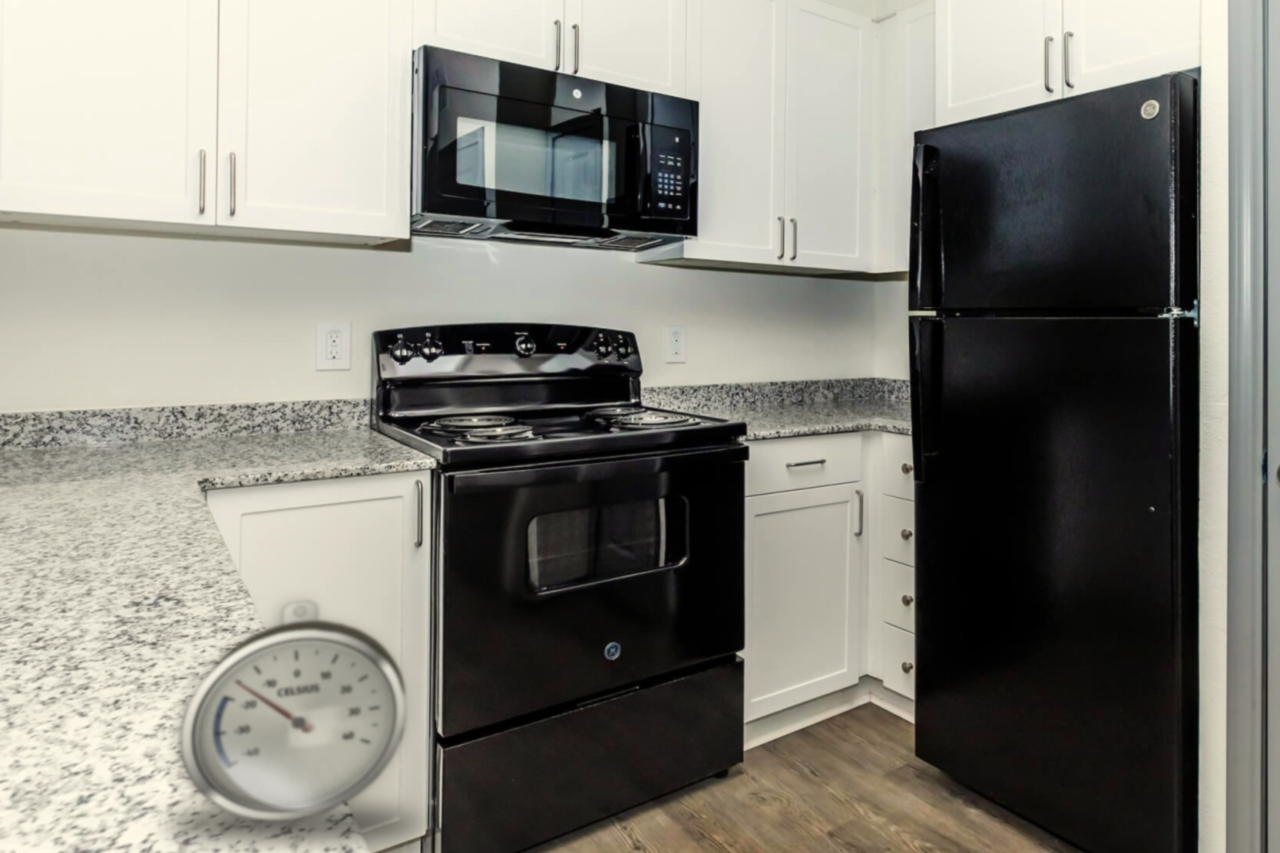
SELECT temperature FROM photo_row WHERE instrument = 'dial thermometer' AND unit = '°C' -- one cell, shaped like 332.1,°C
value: -15,°C
